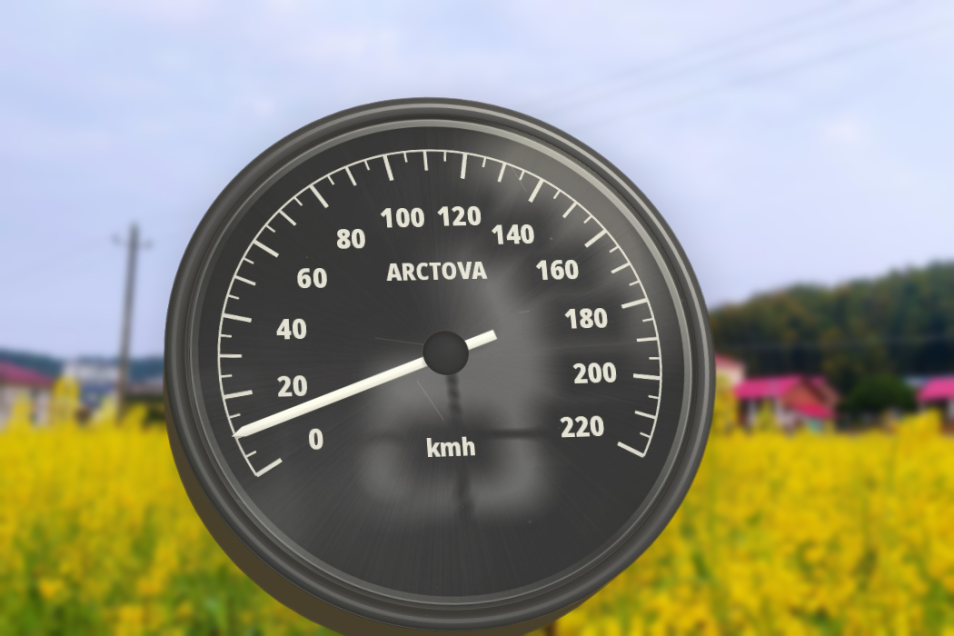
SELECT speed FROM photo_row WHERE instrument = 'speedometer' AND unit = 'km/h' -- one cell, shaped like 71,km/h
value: 10,km/h
